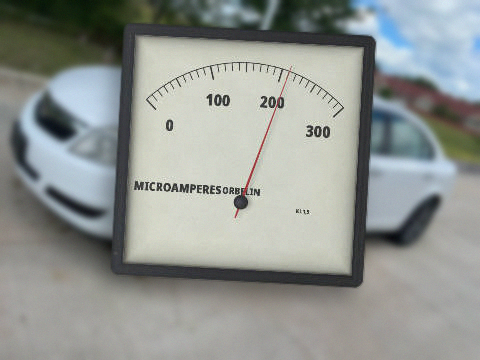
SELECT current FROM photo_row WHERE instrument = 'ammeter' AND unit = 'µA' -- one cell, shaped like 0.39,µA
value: 210,µA
